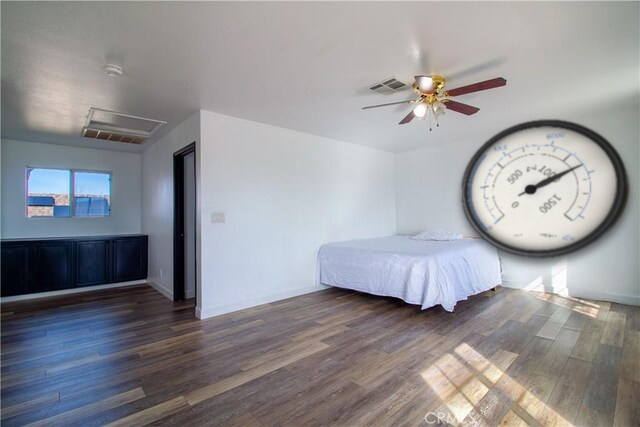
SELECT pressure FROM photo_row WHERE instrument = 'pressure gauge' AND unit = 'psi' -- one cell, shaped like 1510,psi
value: 1100,psi
